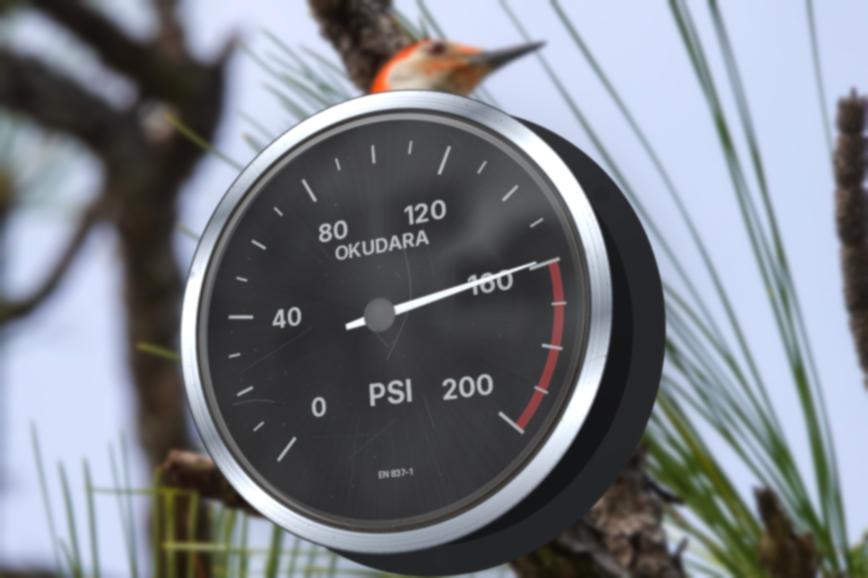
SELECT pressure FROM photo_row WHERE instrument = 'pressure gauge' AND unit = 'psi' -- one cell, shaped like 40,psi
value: 160,psi
